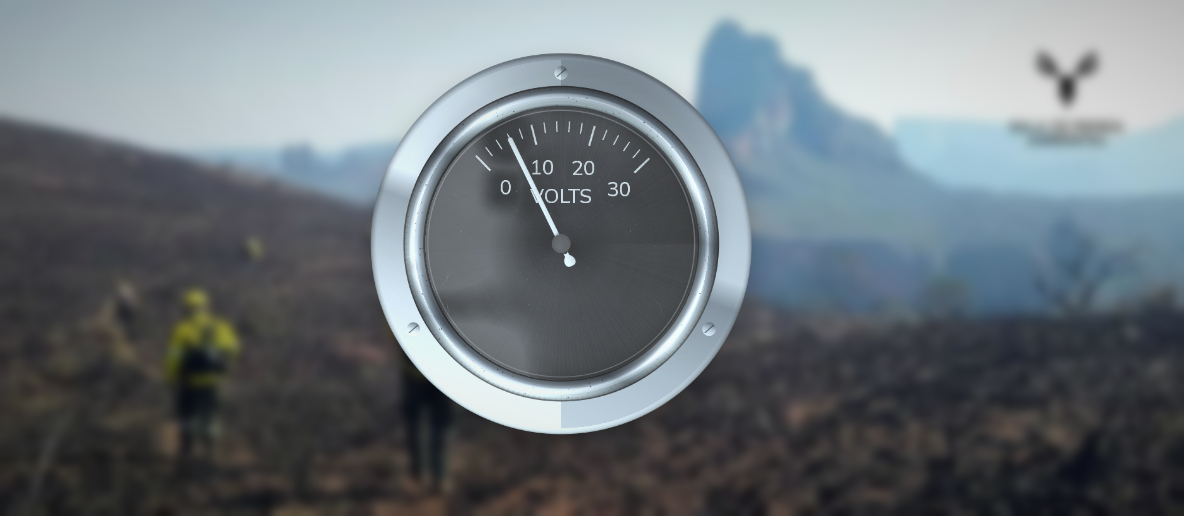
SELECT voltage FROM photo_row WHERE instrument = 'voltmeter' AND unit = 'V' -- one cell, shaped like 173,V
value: 6,V
